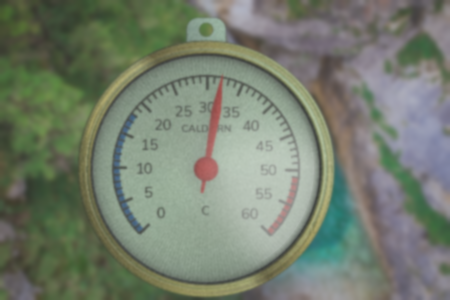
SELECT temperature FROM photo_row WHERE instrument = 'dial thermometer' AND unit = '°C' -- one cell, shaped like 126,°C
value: 32,°C
